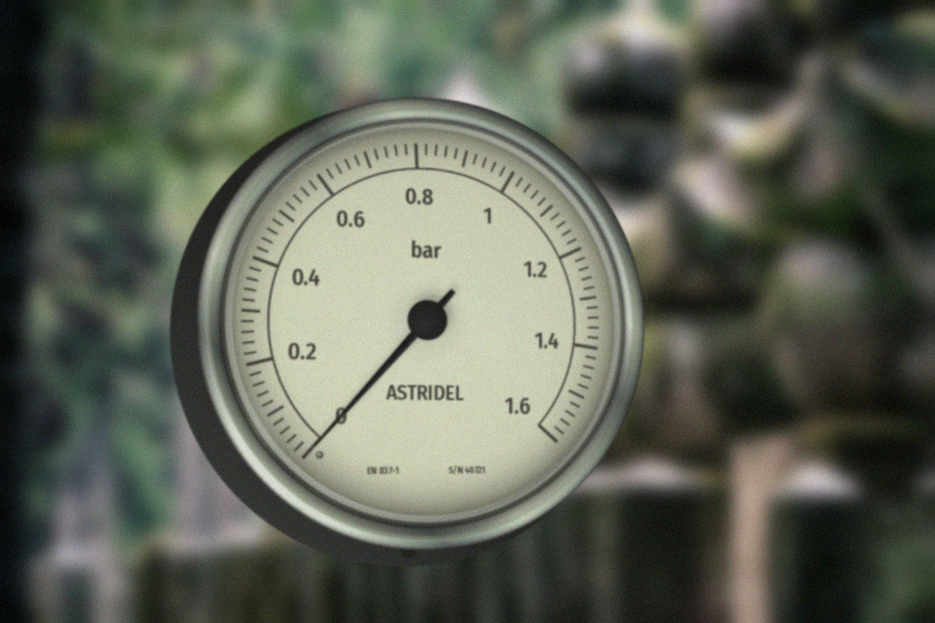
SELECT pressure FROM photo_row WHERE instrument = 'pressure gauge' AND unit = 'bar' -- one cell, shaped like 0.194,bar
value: 0,bar
